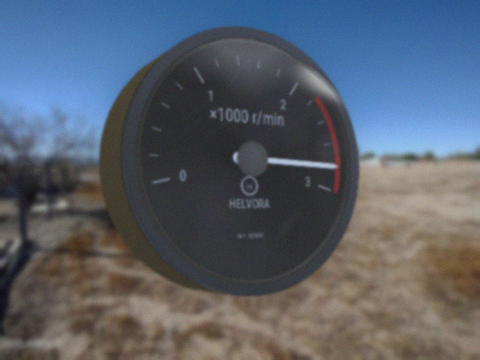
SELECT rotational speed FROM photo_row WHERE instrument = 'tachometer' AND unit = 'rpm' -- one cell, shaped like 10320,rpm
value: 2800,rpm
